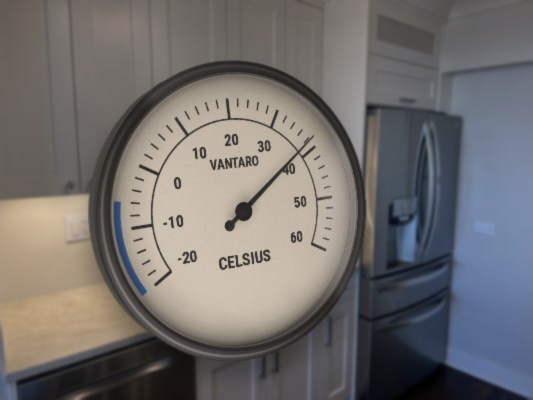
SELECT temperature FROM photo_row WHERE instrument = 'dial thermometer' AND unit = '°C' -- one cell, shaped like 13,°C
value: 38,°C
